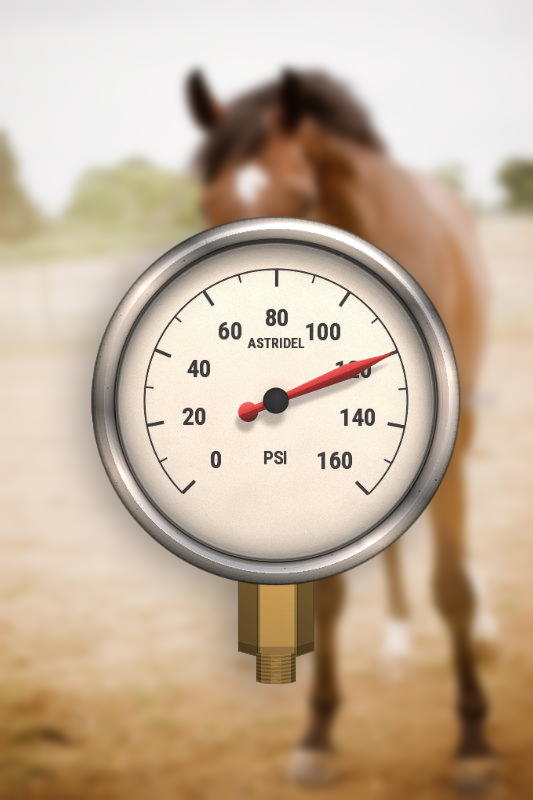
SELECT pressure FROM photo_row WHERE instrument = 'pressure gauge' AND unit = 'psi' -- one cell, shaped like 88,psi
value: 120,psi
